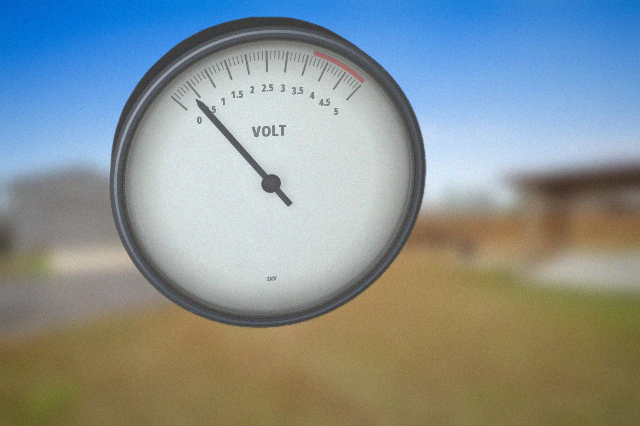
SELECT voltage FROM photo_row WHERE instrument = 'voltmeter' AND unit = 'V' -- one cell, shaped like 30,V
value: 0.4,V
